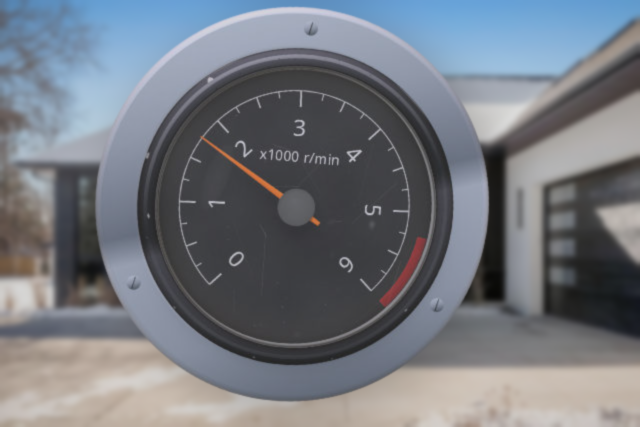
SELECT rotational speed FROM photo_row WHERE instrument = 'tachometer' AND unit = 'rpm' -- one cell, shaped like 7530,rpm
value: 1750,rpm
